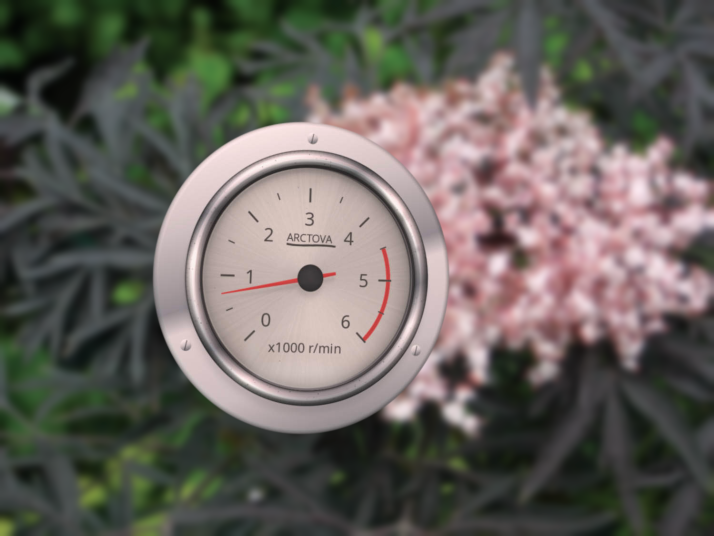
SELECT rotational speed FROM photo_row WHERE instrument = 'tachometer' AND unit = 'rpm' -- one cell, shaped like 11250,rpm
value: 750,rpm
